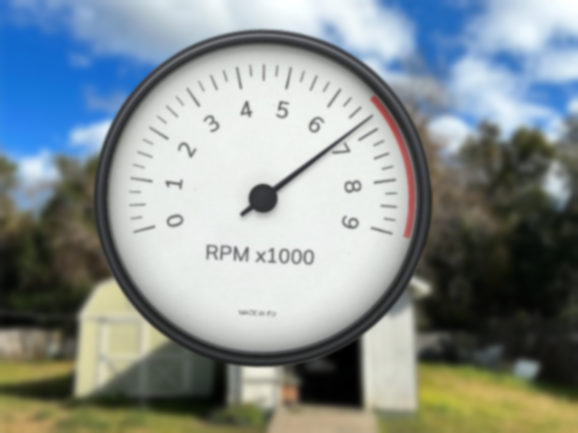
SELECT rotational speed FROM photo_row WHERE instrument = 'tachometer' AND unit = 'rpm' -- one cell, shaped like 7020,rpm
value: 6750,rpm
